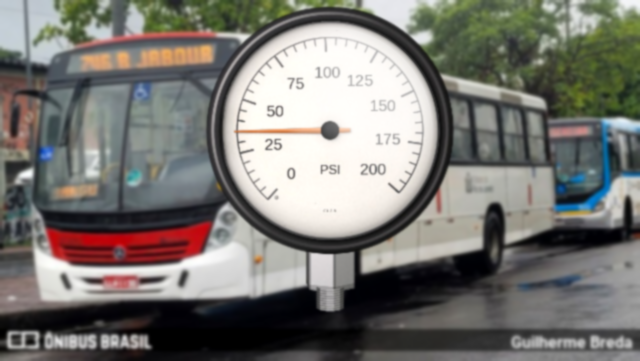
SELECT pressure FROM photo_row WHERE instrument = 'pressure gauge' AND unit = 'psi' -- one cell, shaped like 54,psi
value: 35,psi
